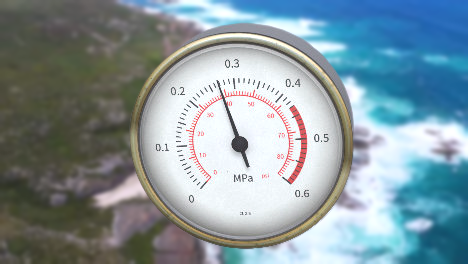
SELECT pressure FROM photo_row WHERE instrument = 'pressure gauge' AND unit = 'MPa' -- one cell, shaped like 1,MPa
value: 0.27,MPa
